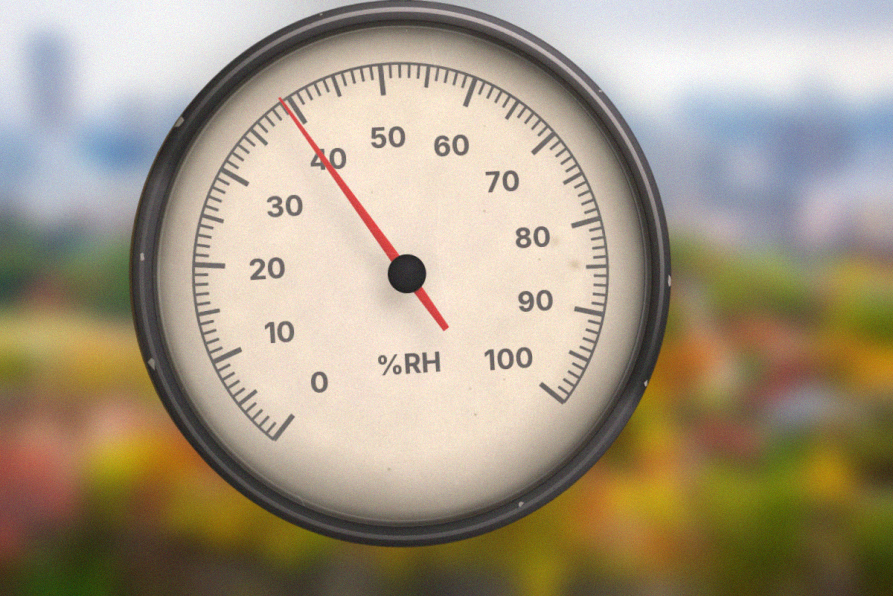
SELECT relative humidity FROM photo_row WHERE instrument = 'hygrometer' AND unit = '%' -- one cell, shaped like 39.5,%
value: 39,%
